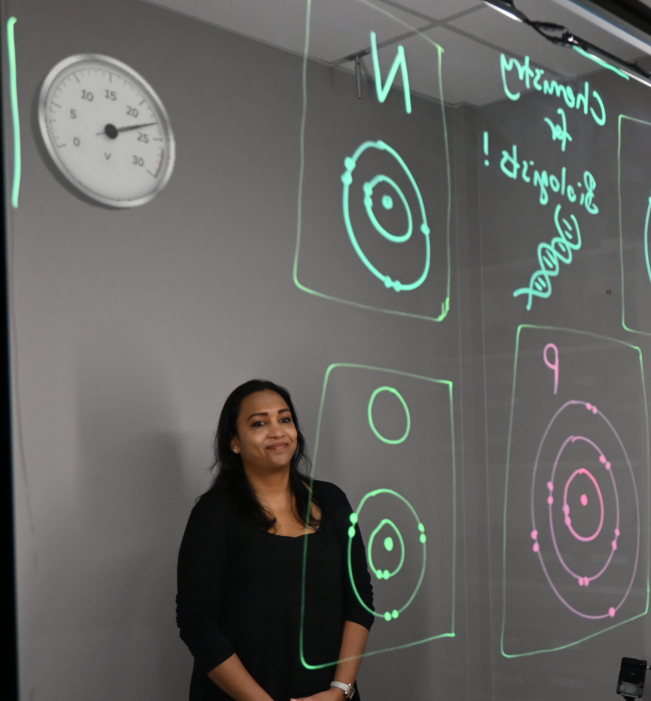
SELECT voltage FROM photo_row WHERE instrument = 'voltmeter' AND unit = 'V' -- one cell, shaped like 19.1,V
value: 23,V
